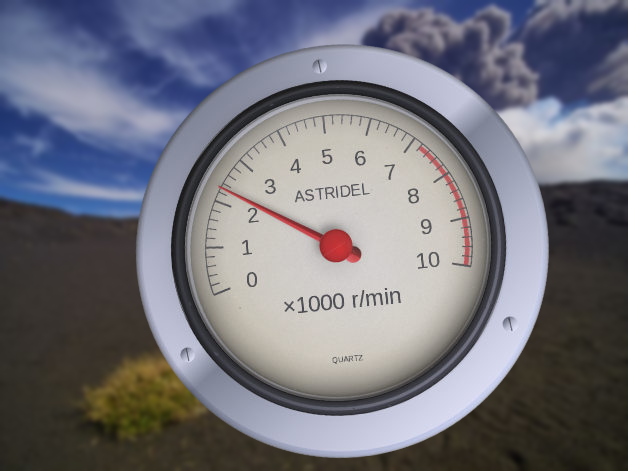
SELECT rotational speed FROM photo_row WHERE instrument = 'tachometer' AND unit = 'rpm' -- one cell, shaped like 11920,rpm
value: 2300,rpm
